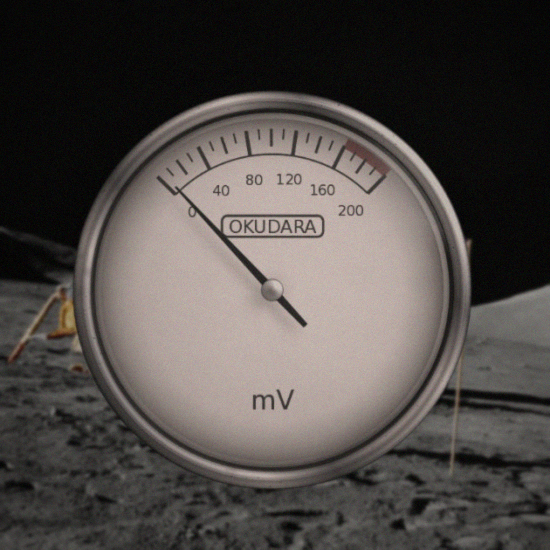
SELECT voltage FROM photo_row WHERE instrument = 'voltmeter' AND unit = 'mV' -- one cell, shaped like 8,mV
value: 5,mV
